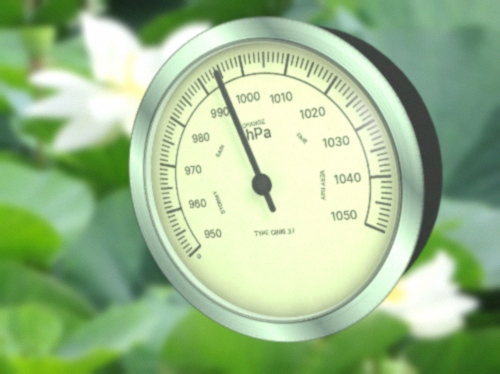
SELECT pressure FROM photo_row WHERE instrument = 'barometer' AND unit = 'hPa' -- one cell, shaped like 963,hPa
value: 995,hPa
